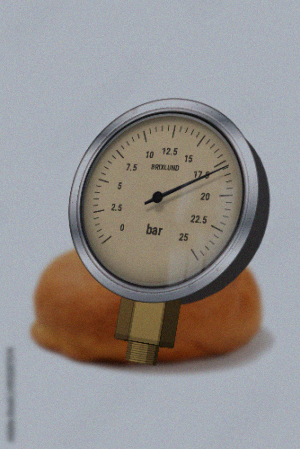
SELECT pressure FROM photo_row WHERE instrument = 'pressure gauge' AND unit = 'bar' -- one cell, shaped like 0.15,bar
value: 18,bar
